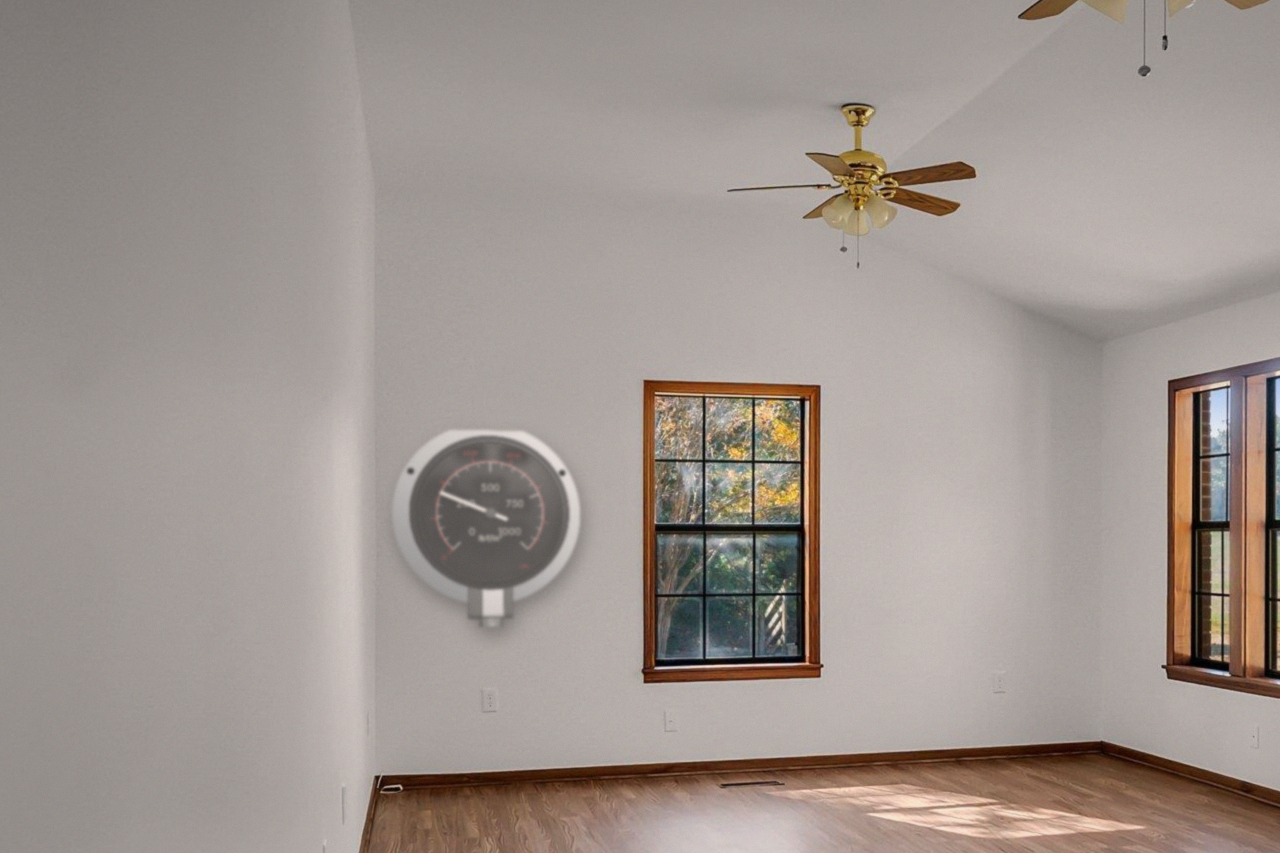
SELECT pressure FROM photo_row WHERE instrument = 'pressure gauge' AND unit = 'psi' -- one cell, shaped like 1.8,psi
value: 250,psi
